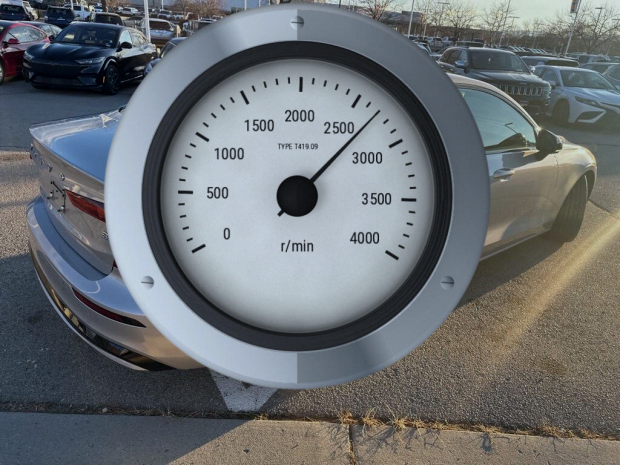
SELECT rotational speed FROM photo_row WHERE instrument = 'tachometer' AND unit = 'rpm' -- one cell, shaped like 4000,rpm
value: 2700,rpm
